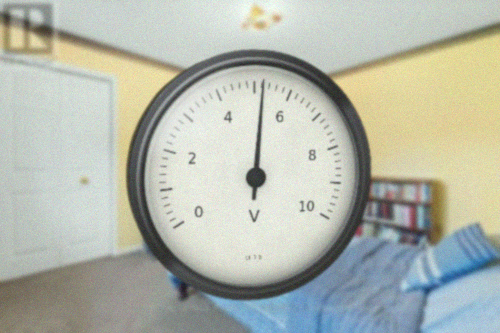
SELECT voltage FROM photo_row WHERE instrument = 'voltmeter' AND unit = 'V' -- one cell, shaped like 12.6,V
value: 5.2,V
